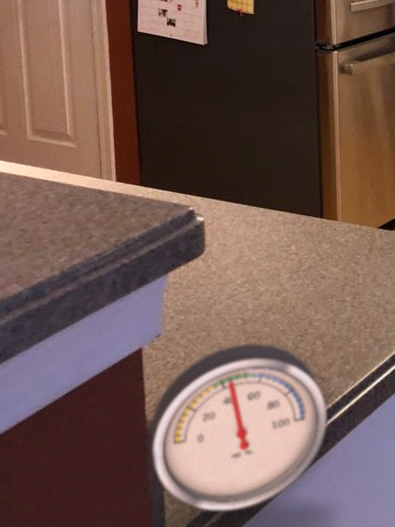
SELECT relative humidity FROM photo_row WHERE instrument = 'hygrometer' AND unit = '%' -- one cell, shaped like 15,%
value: 44,%
